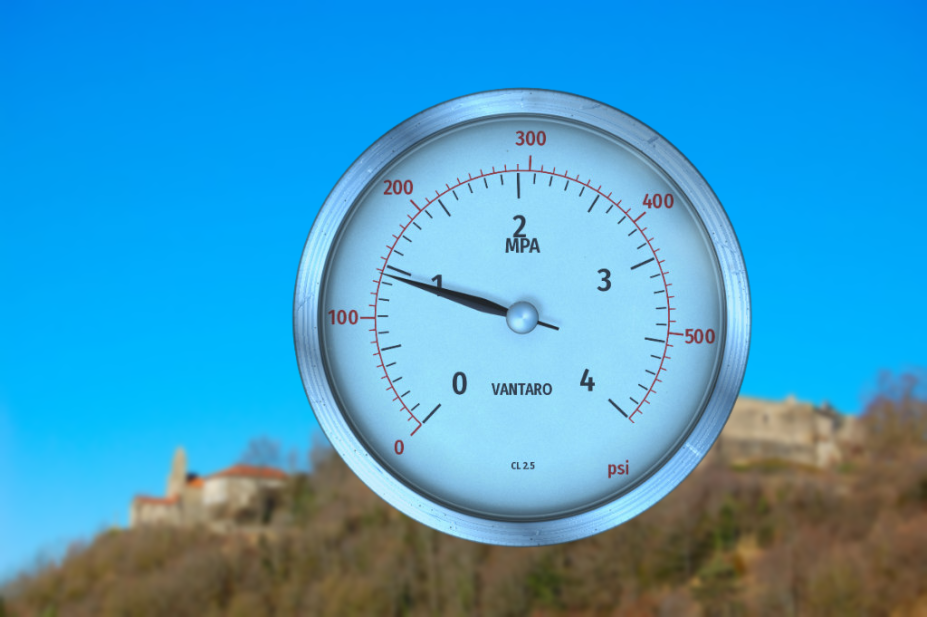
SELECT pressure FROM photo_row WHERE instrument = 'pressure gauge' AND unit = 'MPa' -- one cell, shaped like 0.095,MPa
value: 0.95,MPa
